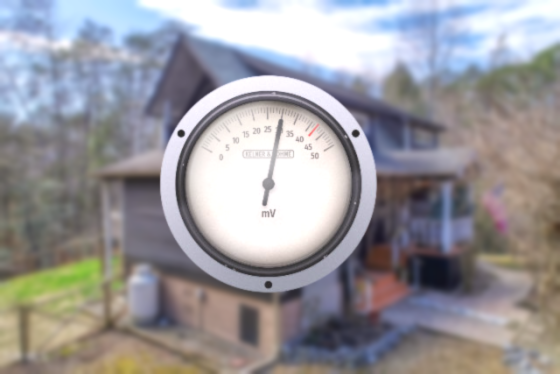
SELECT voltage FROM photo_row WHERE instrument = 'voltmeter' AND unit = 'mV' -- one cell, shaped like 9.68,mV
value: 30,mV
